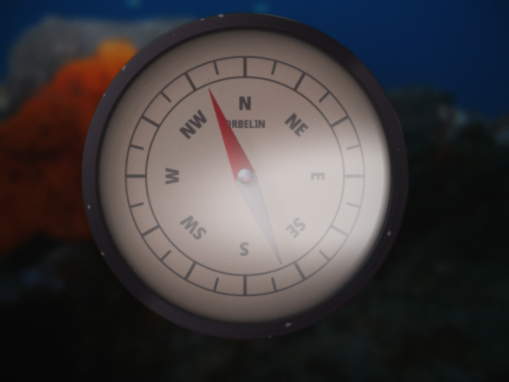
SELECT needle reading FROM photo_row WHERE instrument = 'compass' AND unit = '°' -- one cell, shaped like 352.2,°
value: 337.5,°
